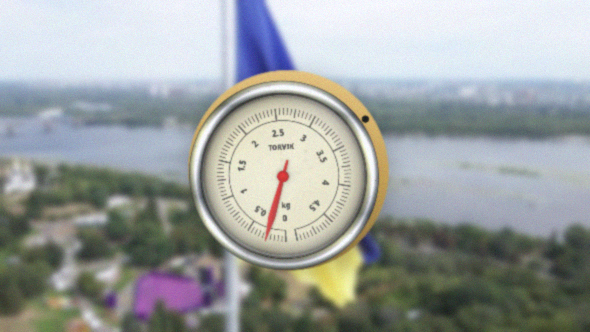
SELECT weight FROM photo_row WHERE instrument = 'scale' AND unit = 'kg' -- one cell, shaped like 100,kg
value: 0.25,kg
